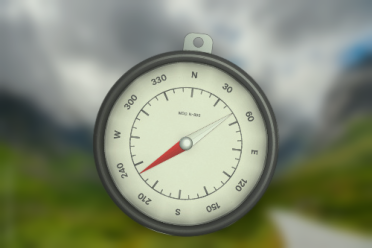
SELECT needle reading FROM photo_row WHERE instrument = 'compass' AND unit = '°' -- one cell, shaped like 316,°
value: 230,°
